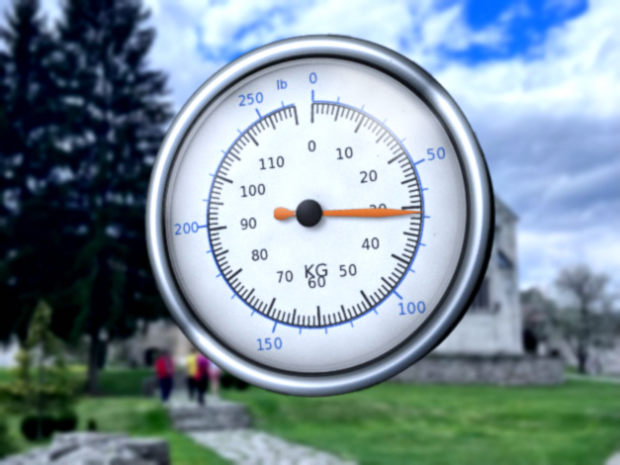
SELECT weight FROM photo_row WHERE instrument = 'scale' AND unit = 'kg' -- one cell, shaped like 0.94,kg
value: 31,kg
